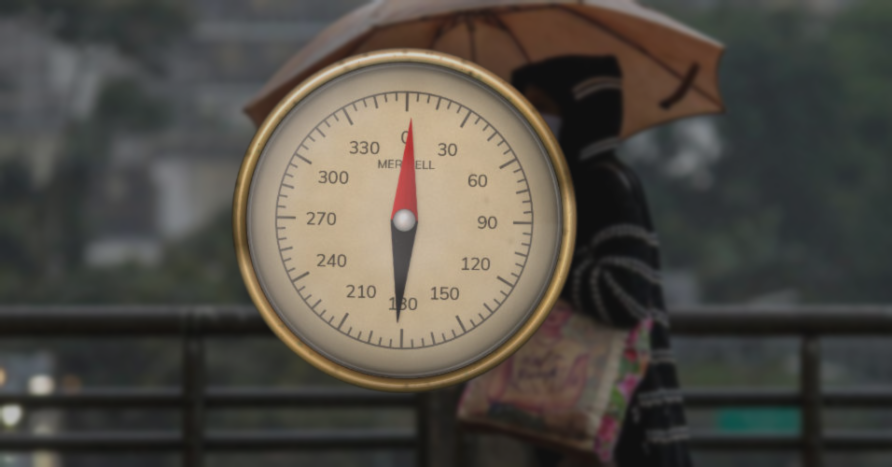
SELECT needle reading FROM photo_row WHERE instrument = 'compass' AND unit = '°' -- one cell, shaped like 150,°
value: 2.5,°
